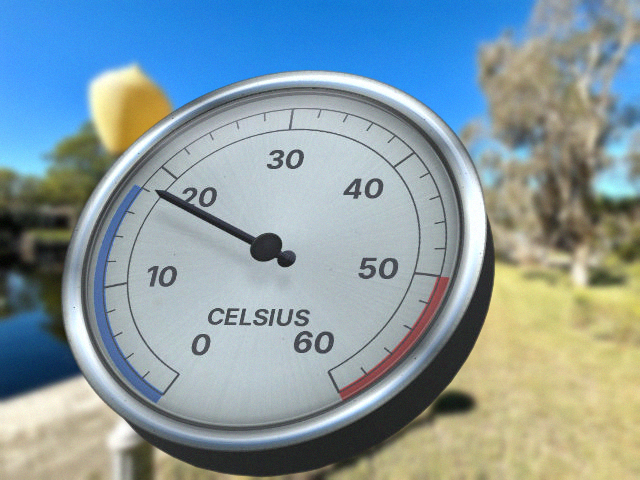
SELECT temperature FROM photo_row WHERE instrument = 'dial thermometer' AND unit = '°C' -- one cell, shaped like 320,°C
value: 18,°C
